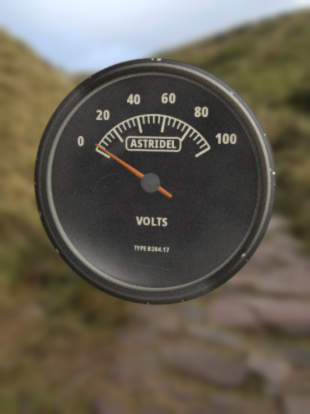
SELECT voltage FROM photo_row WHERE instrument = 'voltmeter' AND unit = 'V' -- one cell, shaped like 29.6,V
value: 4,V
